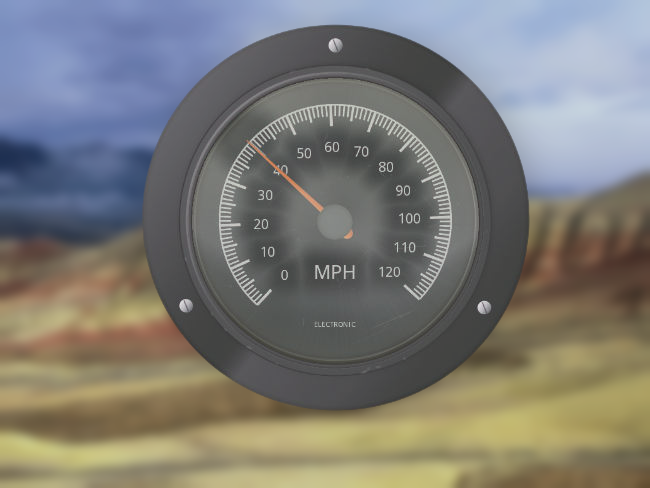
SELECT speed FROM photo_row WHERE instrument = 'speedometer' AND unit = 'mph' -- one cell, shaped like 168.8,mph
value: 40,mph
